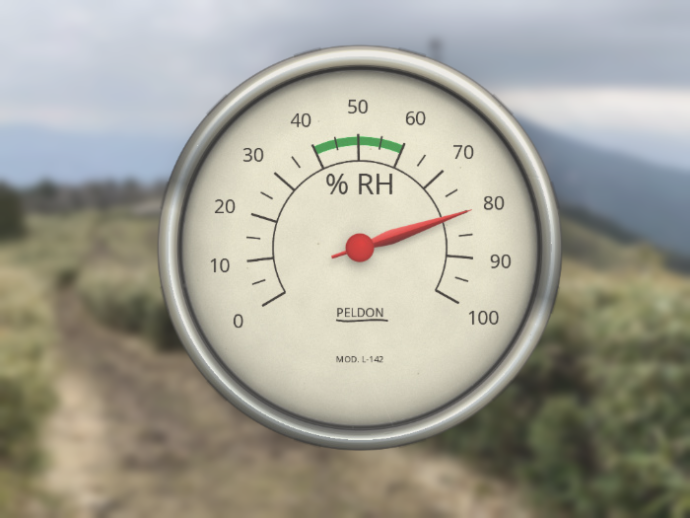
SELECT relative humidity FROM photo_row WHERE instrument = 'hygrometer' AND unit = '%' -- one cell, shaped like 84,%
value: 80,%
